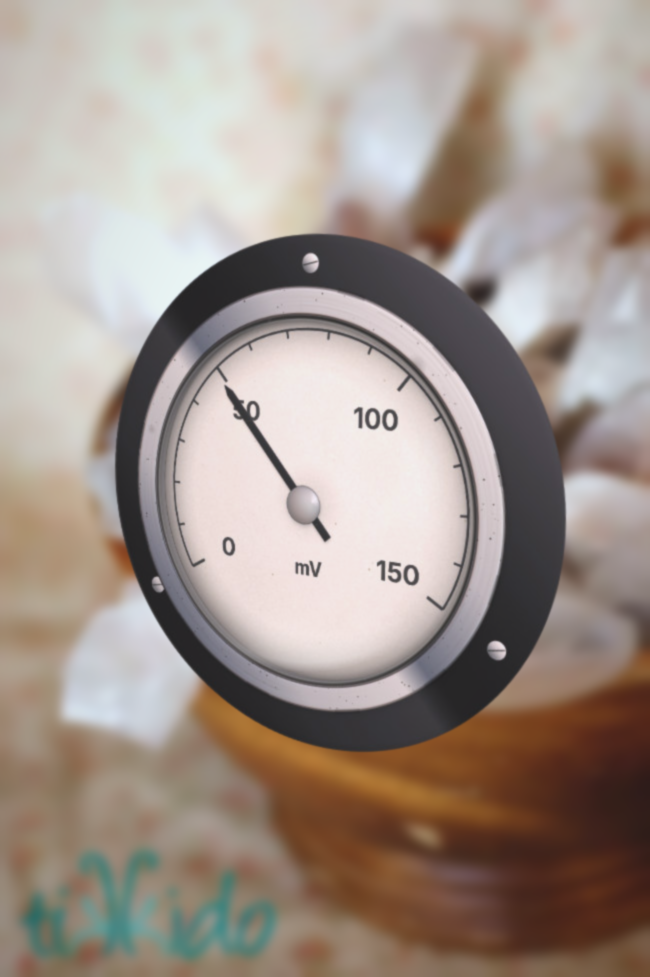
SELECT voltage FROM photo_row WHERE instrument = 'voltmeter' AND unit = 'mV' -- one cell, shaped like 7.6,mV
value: 50,mV
